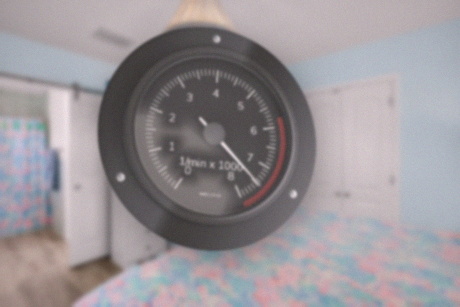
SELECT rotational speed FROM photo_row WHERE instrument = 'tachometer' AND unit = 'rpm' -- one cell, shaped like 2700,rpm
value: 7500,rpm
